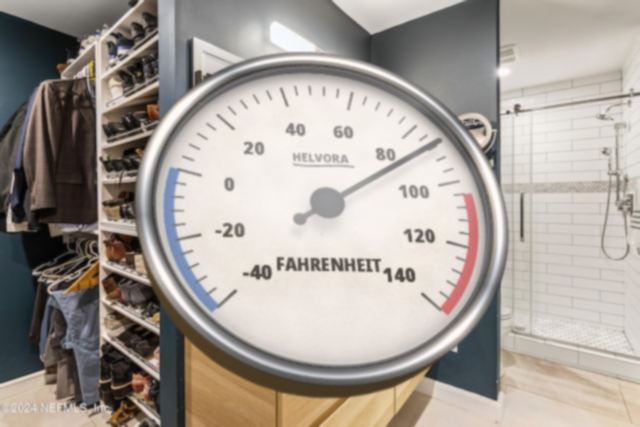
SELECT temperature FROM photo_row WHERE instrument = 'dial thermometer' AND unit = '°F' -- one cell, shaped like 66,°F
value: 88,°F
